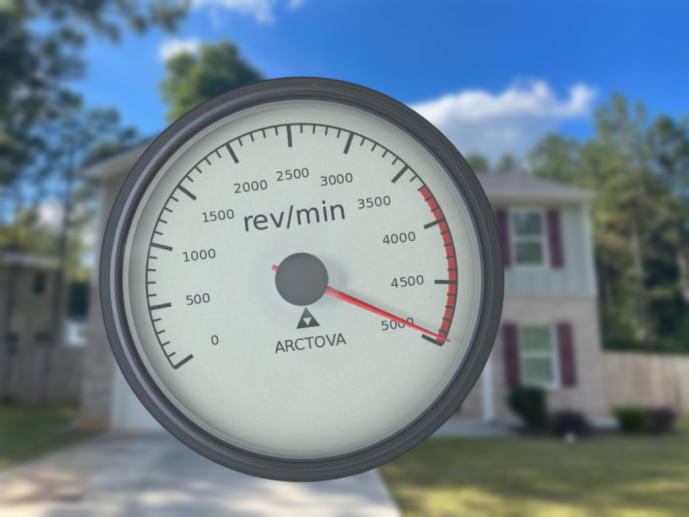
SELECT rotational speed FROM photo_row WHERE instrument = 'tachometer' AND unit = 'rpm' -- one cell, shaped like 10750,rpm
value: 4950,rpm
